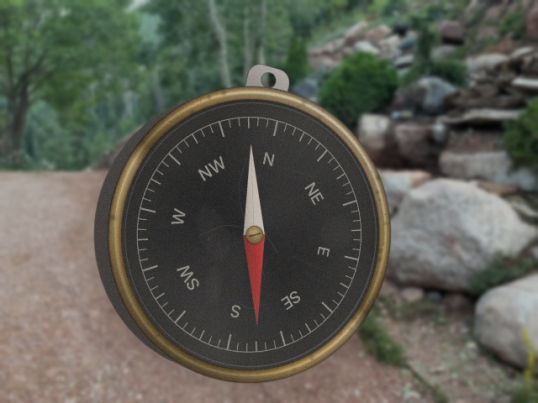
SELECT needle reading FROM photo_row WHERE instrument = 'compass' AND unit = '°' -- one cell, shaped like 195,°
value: 165,°
